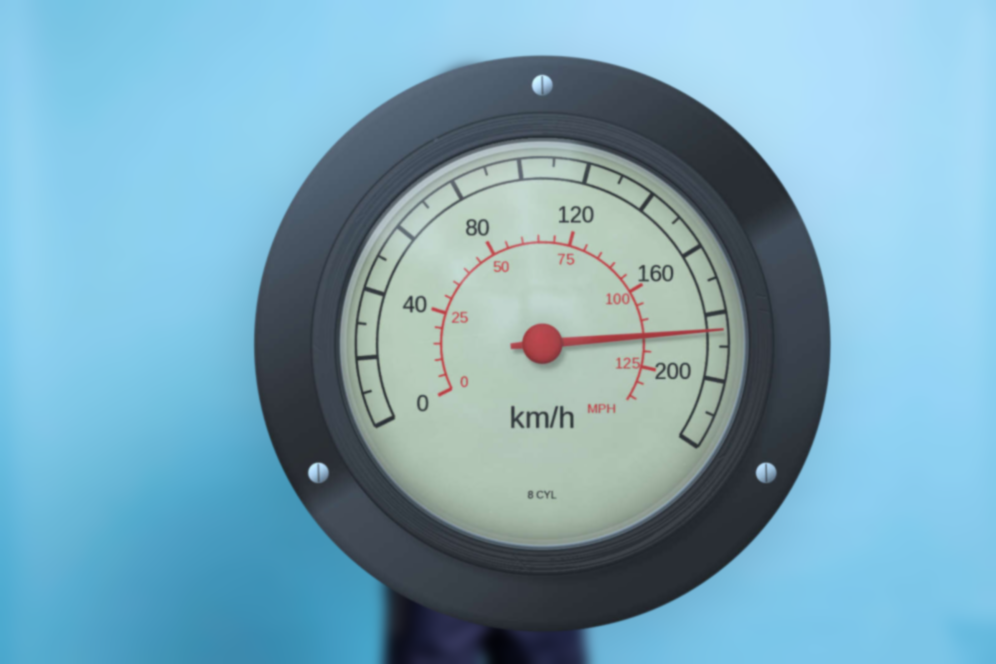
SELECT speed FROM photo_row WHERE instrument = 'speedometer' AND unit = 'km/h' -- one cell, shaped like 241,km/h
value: 185,km/h
